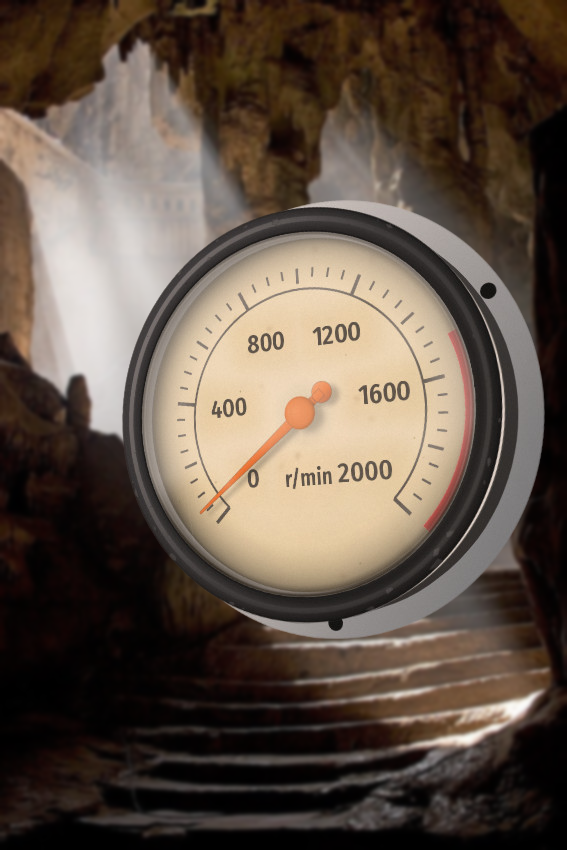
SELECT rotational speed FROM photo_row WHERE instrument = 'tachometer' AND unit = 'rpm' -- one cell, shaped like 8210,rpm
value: 50,rpm
